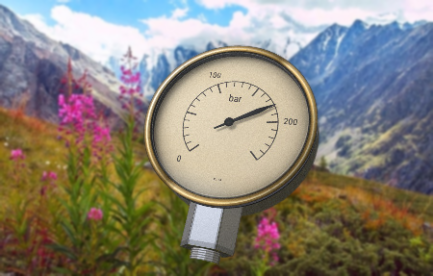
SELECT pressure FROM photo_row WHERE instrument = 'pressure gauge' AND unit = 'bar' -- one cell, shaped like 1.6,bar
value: 180,bar
